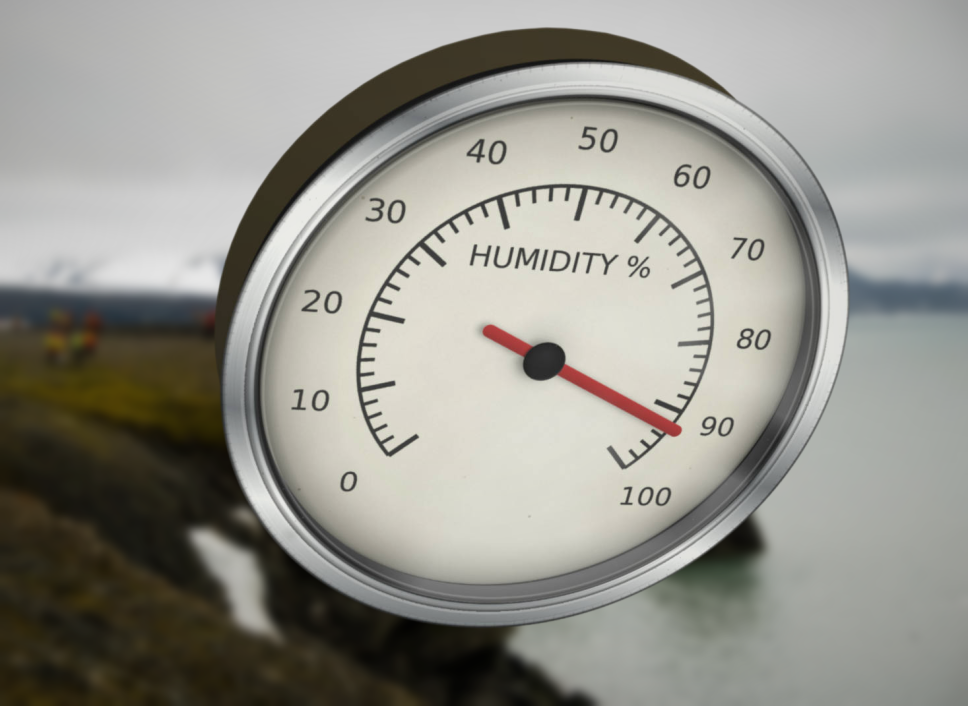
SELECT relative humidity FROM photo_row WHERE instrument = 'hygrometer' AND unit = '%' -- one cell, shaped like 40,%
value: 92,%
